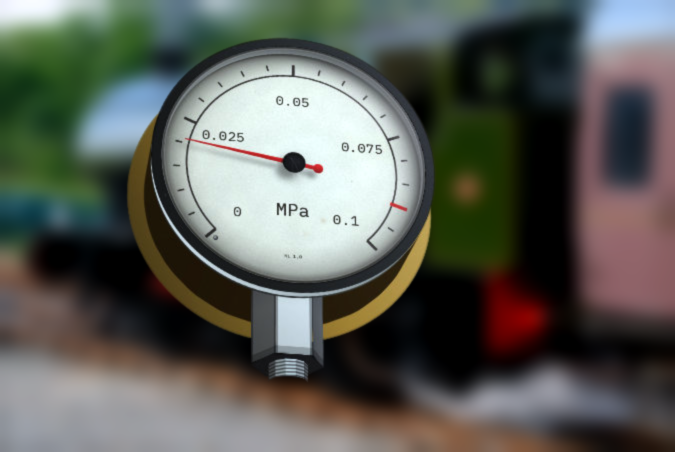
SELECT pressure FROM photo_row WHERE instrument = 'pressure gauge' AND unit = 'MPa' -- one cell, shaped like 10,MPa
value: 0.02,MPa
